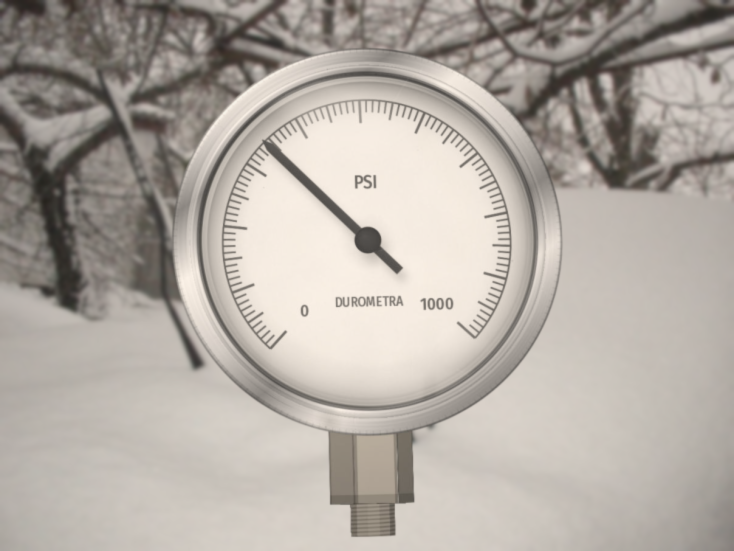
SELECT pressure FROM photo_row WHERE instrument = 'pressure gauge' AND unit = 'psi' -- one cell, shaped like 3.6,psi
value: 340,psi
